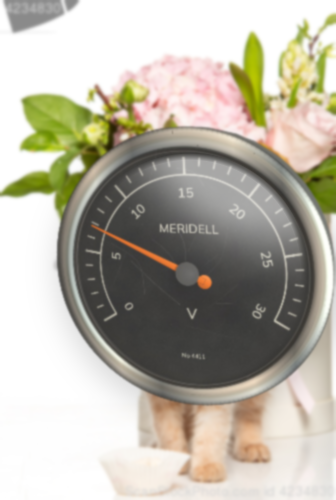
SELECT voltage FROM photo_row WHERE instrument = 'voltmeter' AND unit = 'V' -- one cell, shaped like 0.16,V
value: 7,V
